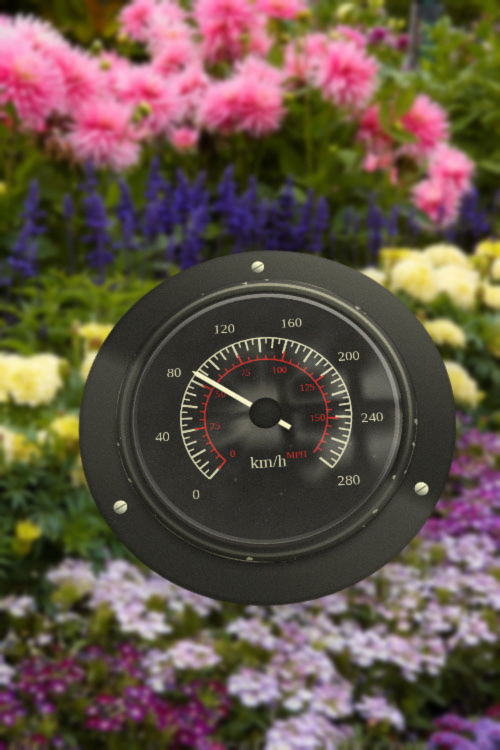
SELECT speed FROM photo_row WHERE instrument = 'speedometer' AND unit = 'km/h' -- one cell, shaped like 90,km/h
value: 85,km/h
